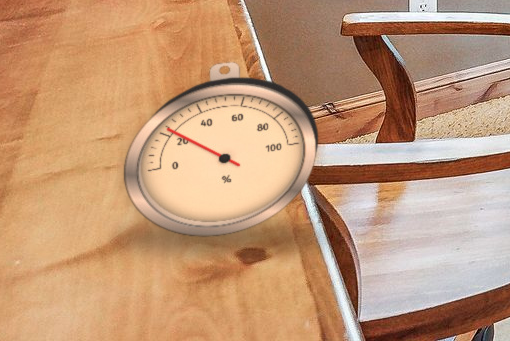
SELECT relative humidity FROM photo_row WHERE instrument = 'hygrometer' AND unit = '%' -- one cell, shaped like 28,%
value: 24,%
